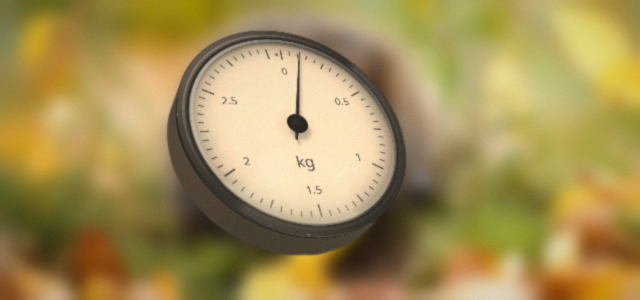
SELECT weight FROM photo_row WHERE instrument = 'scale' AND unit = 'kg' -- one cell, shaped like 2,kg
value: 0.1,kg
